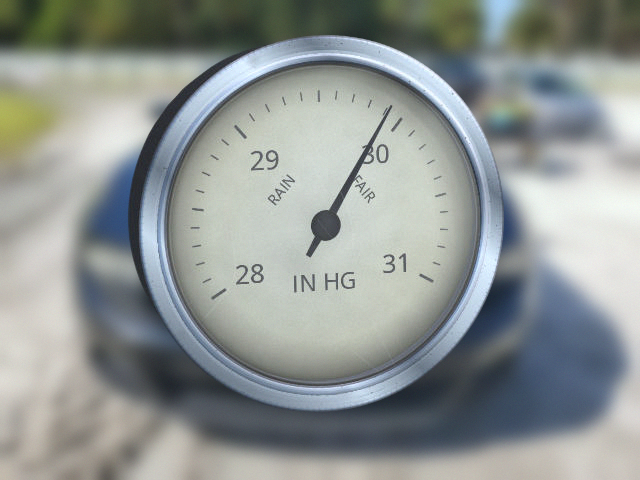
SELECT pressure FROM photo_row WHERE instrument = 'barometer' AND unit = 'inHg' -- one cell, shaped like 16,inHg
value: 29.9,inHg
